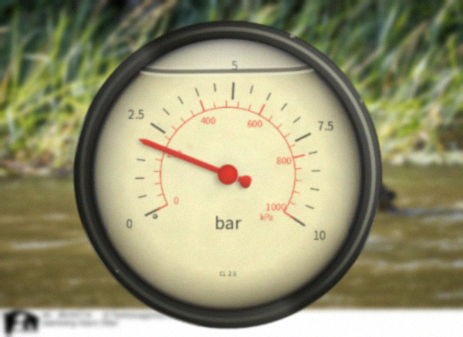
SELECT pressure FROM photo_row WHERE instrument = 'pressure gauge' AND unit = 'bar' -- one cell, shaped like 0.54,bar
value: 2,bar
